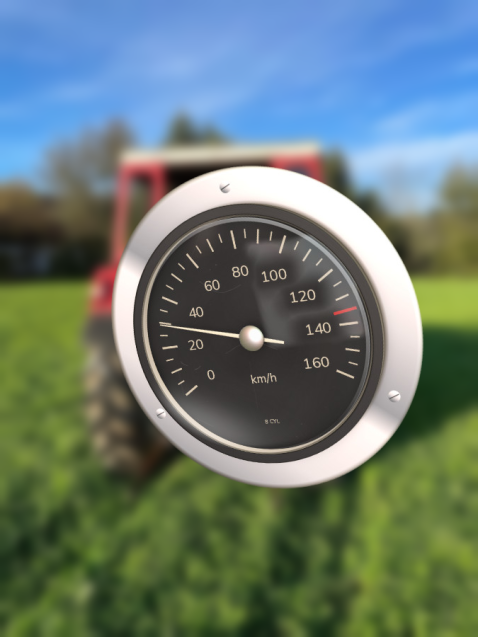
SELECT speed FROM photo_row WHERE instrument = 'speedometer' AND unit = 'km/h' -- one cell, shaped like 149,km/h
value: 30,km/h
